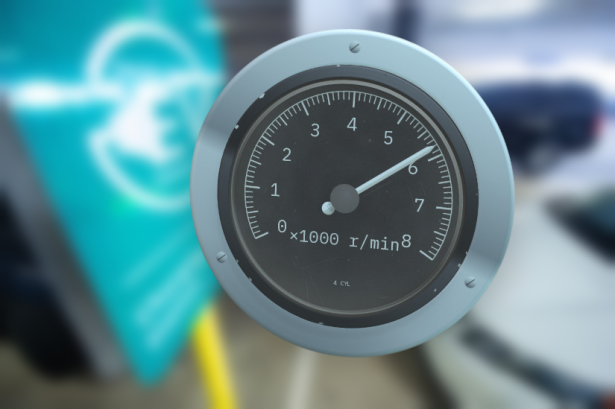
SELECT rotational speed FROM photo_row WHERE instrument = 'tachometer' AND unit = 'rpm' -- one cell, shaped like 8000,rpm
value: 5800,rpm
